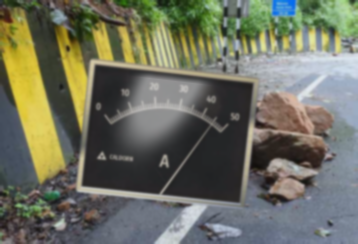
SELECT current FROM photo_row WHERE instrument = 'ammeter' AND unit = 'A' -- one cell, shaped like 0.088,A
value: 45,A
